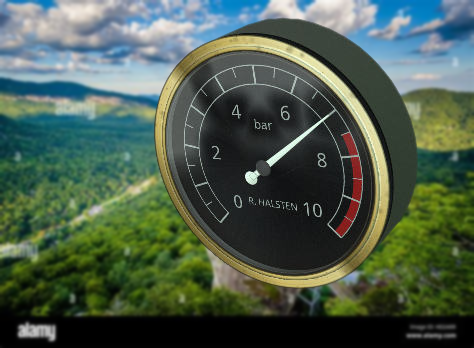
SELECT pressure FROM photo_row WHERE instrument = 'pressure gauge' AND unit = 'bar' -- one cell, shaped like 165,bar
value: 7,bar
